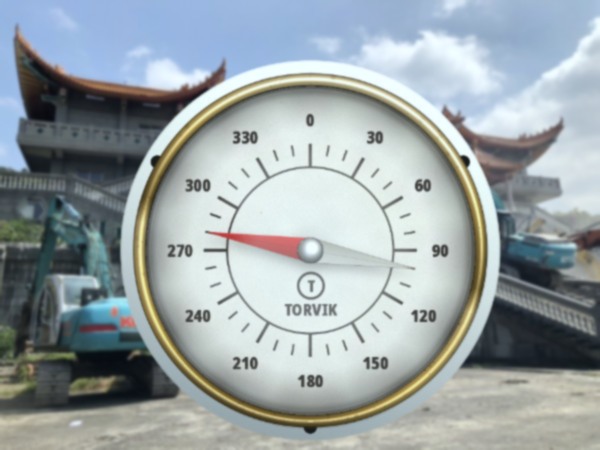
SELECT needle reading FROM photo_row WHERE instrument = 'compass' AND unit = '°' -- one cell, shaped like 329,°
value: 280,°
